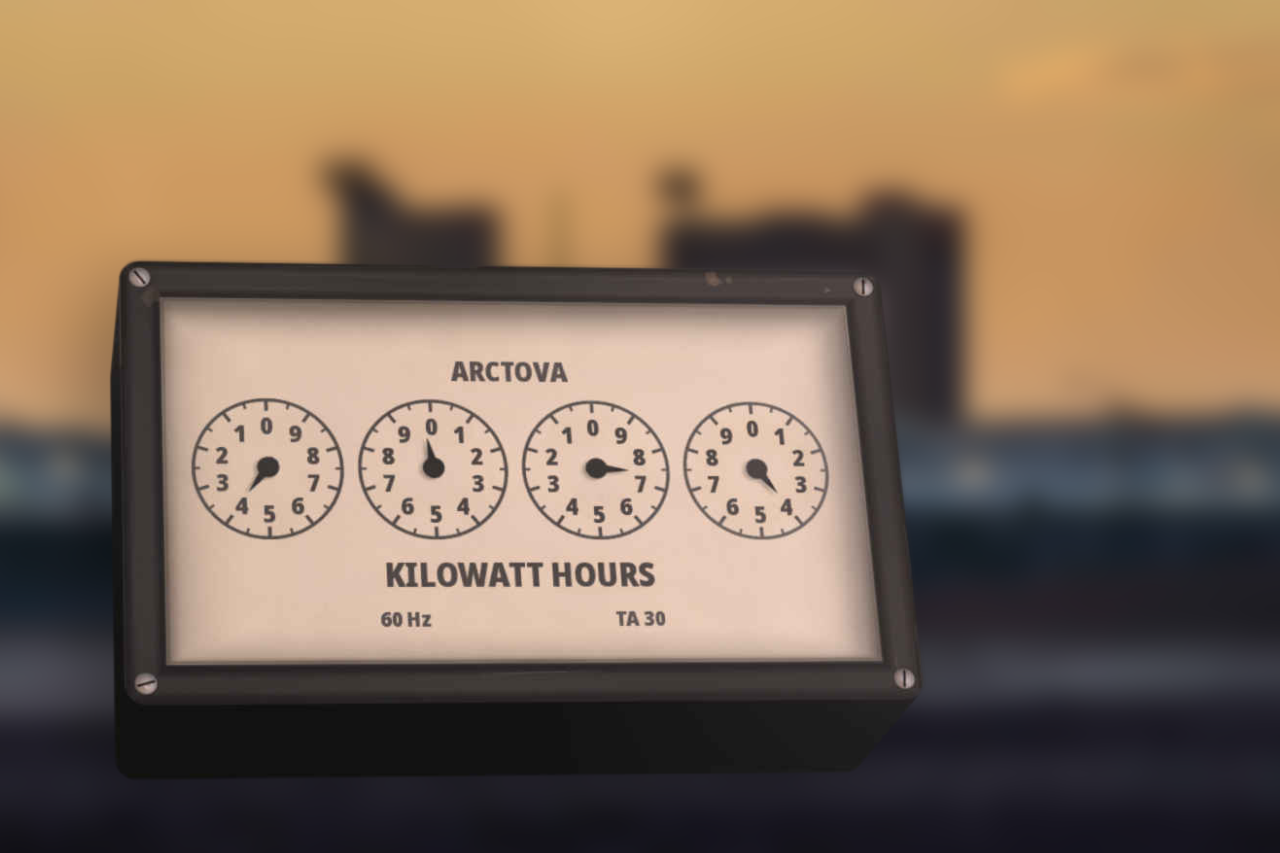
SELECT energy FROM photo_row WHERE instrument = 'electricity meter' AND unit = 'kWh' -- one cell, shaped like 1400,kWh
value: 3974,kWh
